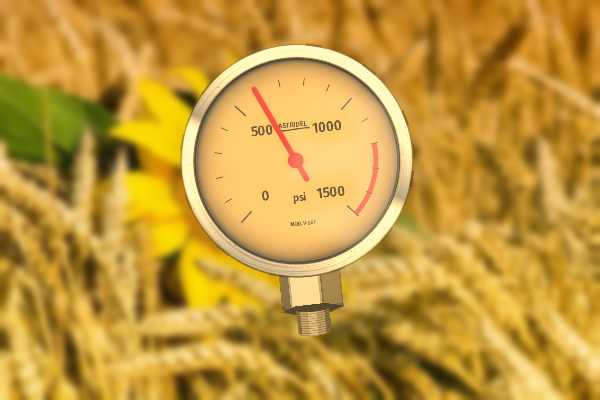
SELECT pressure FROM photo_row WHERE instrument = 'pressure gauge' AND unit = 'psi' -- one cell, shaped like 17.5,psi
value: 600,psi
